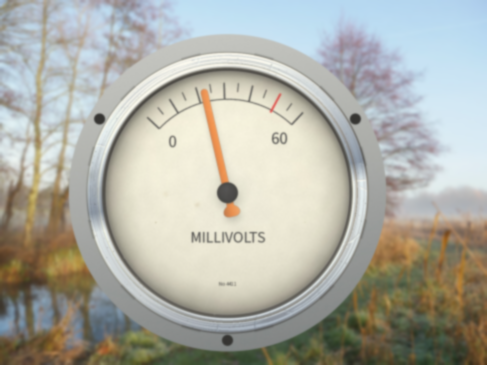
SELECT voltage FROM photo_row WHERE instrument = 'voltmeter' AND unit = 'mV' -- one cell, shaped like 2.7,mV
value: 22.5,mV
